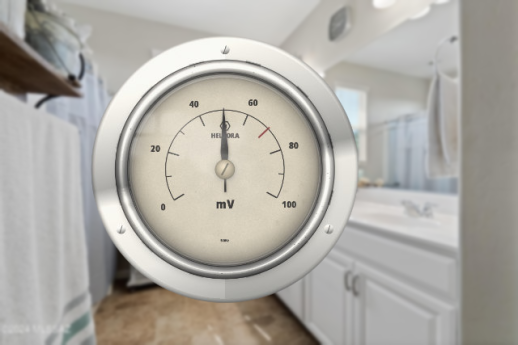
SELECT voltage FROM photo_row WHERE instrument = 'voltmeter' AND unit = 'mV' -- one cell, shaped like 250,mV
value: 50,mV
